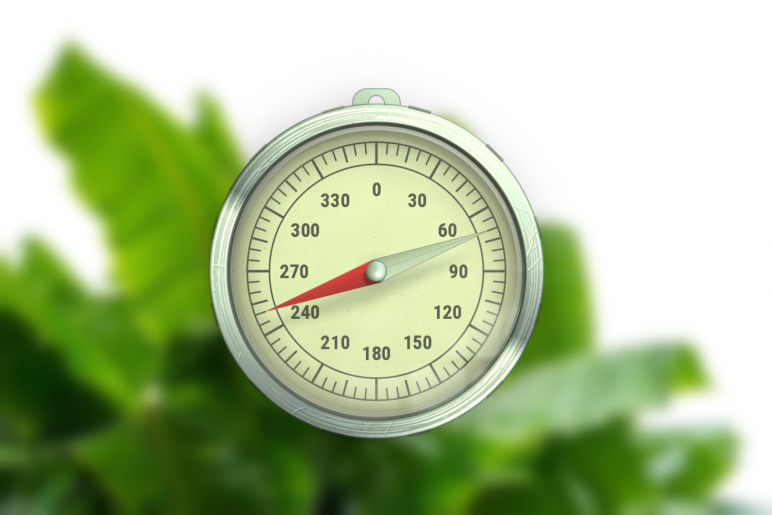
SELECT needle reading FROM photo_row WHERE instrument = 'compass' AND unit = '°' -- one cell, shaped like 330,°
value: 250,°
